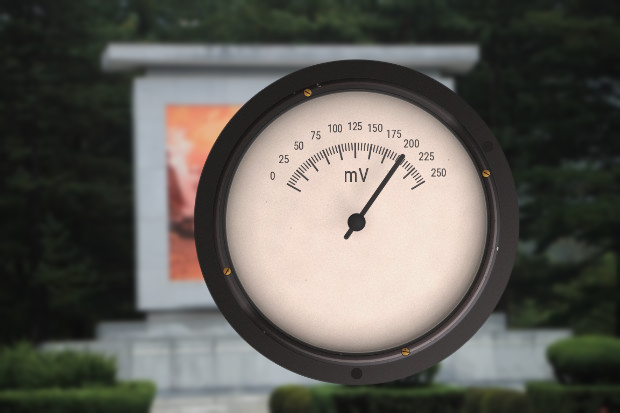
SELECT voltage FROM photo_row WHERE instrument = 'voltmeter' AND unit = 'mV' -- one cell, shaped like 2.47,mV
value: 200,mV
